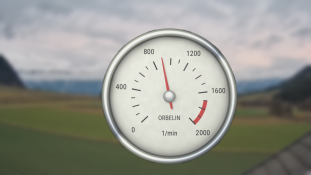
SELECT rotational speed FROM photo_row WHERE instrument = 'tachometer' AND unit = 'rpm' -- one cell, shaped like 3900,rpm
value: 900,rpm
